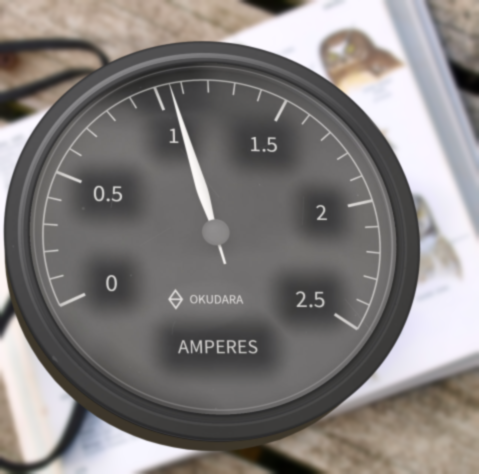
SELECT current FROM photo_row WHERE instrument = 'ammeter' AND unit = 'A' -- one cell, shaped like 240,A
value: 1.05,A
